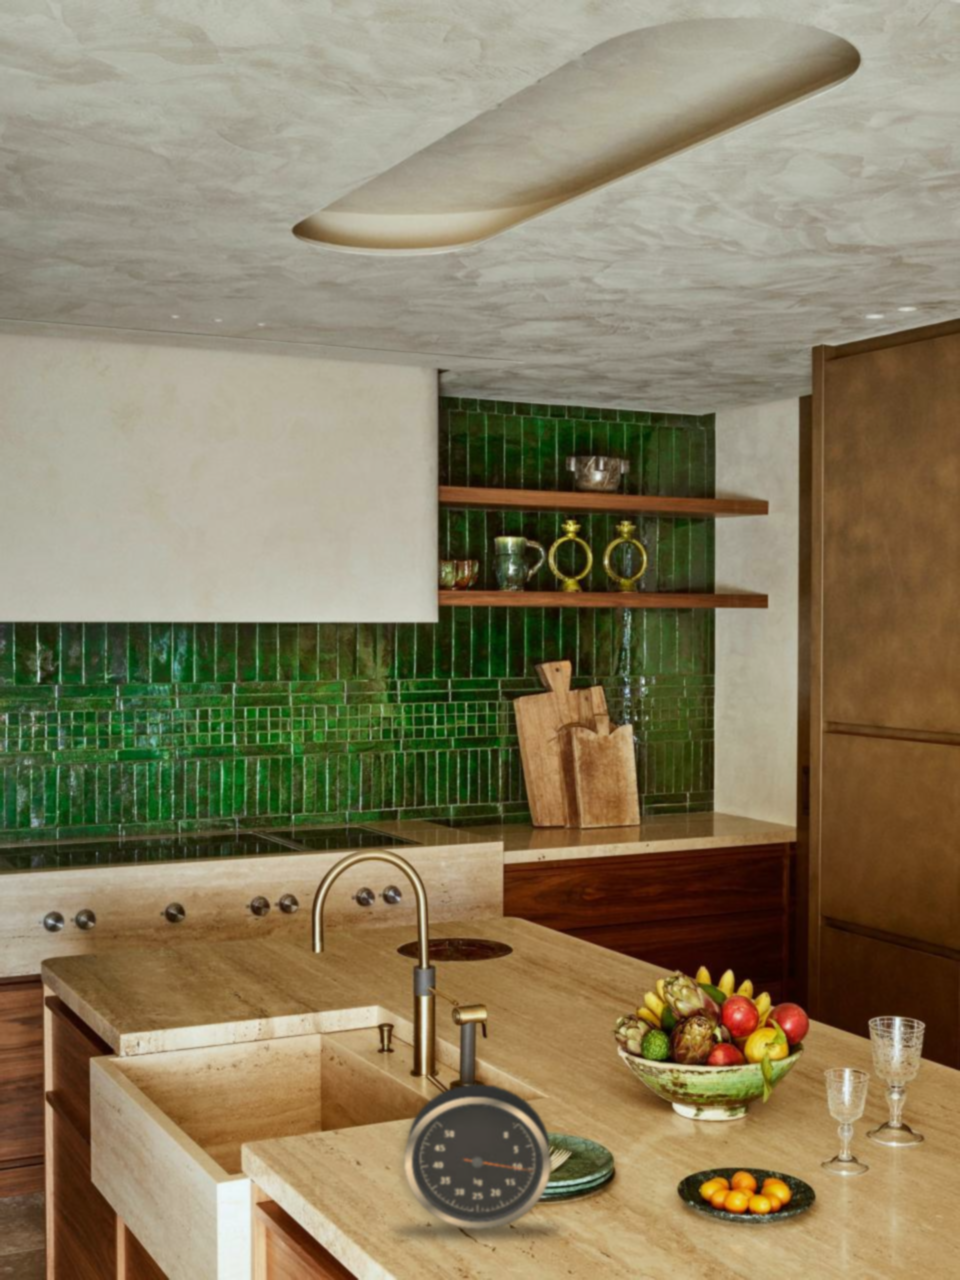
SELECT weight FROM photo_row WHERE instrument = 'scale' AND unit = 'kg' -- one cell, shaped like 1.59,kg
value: 10,kg
